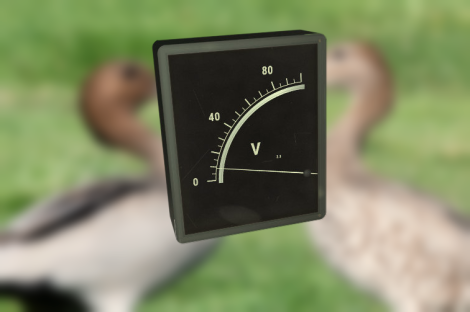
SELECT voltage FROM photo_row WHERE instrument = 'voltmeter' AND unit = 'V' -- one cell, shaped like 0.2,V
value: 10,V
